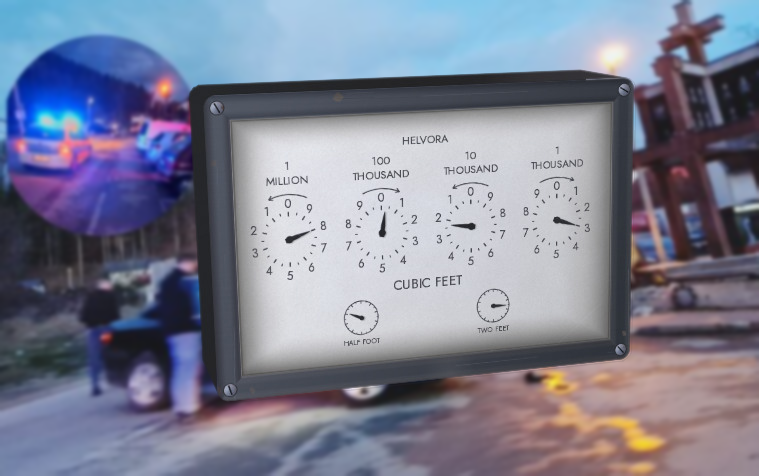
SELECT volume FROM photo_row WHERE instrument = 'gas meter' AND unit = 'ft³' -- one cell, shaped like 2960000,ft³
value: 802300,ft³
